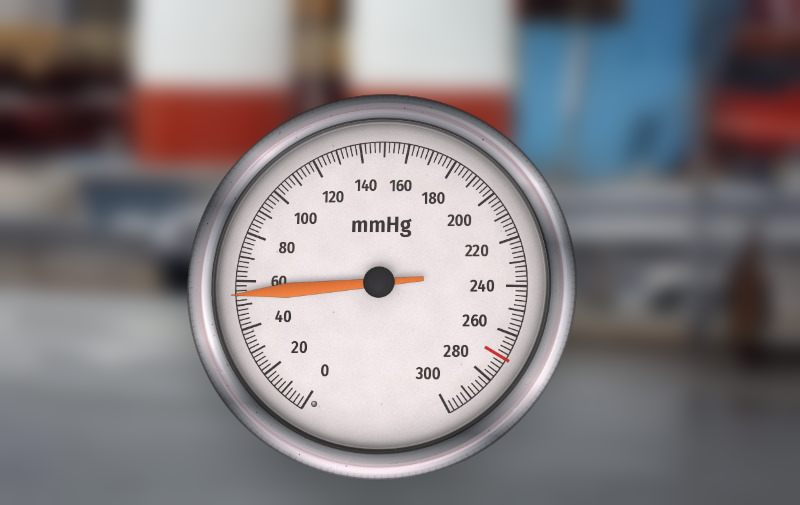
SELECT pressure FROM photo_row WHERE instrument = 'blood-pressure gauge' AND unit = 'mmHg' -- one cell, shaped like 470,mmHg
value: 54,mmHg
